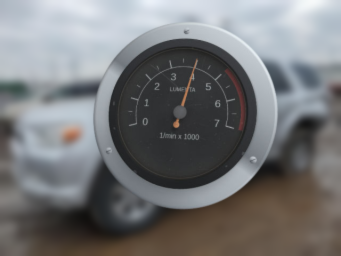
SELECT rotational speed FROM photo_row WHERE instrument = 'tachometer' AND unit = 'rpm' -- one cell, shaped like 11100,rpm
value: 4000,rpm
